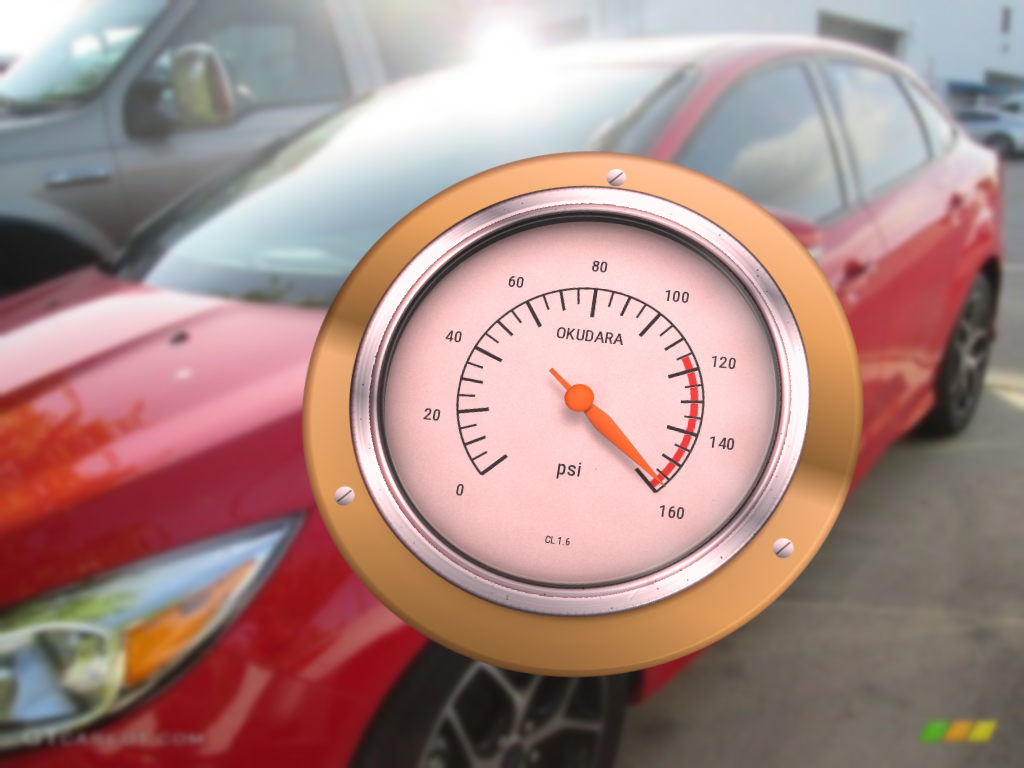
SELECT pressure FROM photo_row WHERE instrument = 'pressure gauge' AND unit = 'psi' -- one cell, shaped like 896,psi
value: 157.5,psi
